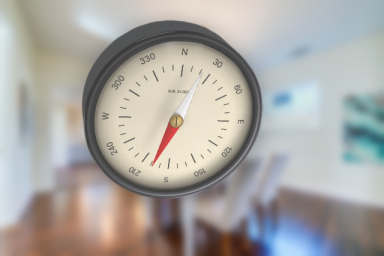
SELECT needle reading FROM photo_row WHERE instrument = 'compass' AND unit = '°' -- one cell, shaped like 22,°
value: 200,°
